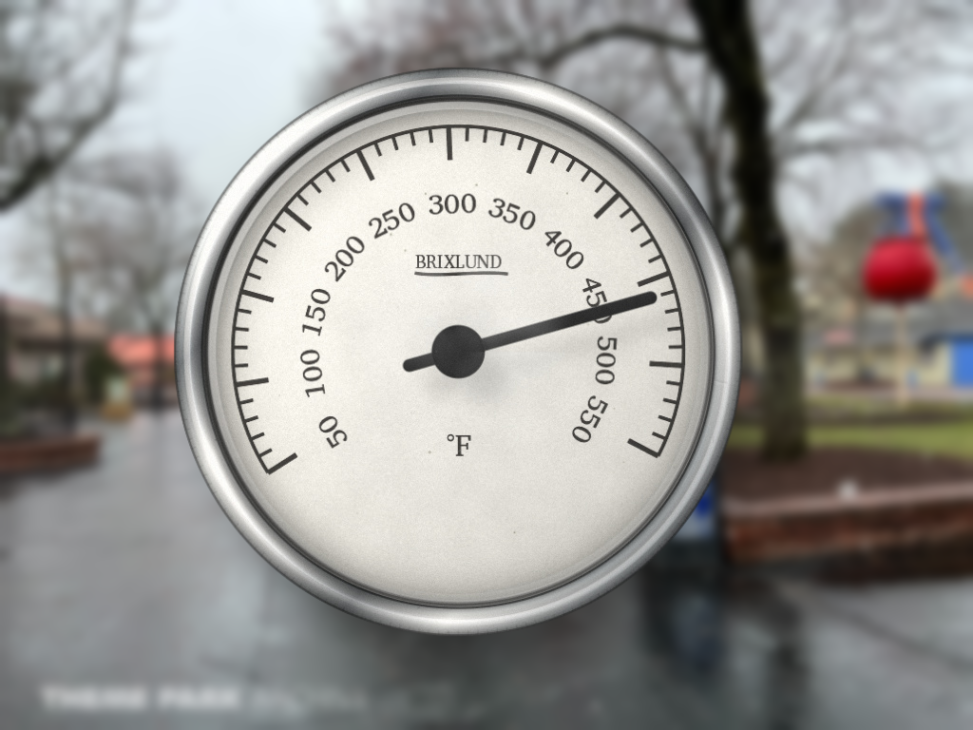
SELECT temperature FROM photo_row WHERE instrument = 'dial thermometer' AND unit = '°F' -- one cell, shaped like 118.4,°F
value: 460,°F
